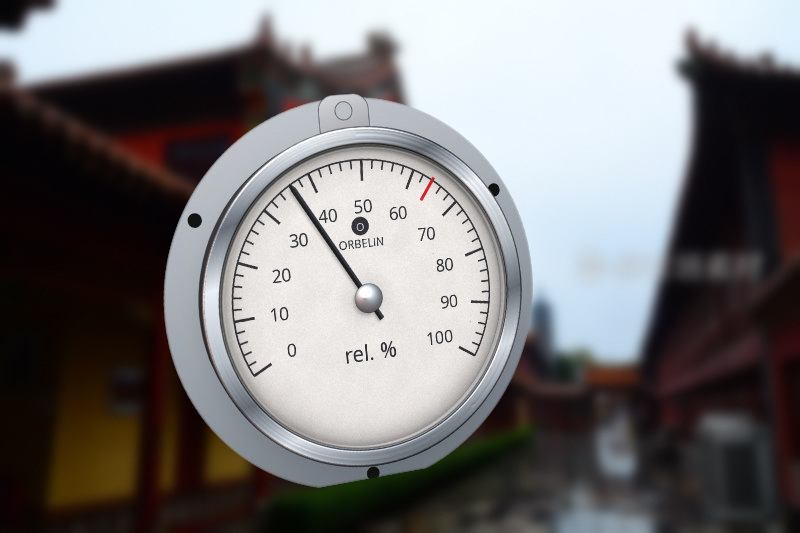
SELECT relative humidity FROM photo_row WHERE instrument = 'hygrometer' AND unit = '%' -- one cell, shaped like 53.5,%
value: 36,%
